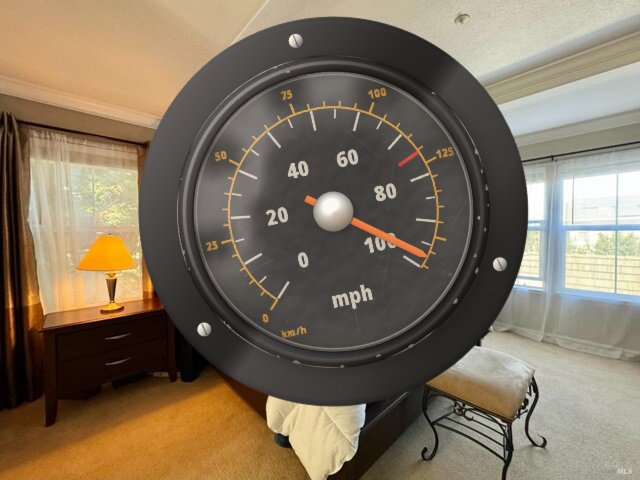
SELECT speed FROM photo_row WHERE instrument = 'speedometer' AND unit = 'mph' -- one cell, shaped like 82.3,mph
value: 97.5,mph
